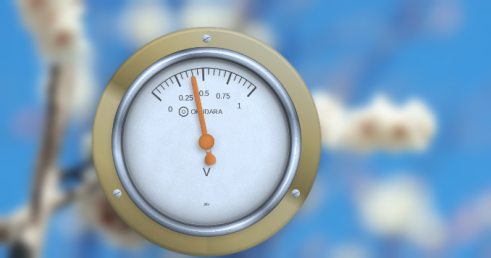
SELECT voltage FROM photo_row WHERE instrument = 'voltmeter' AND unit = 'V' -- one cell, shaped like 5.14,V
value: 0.4,V
